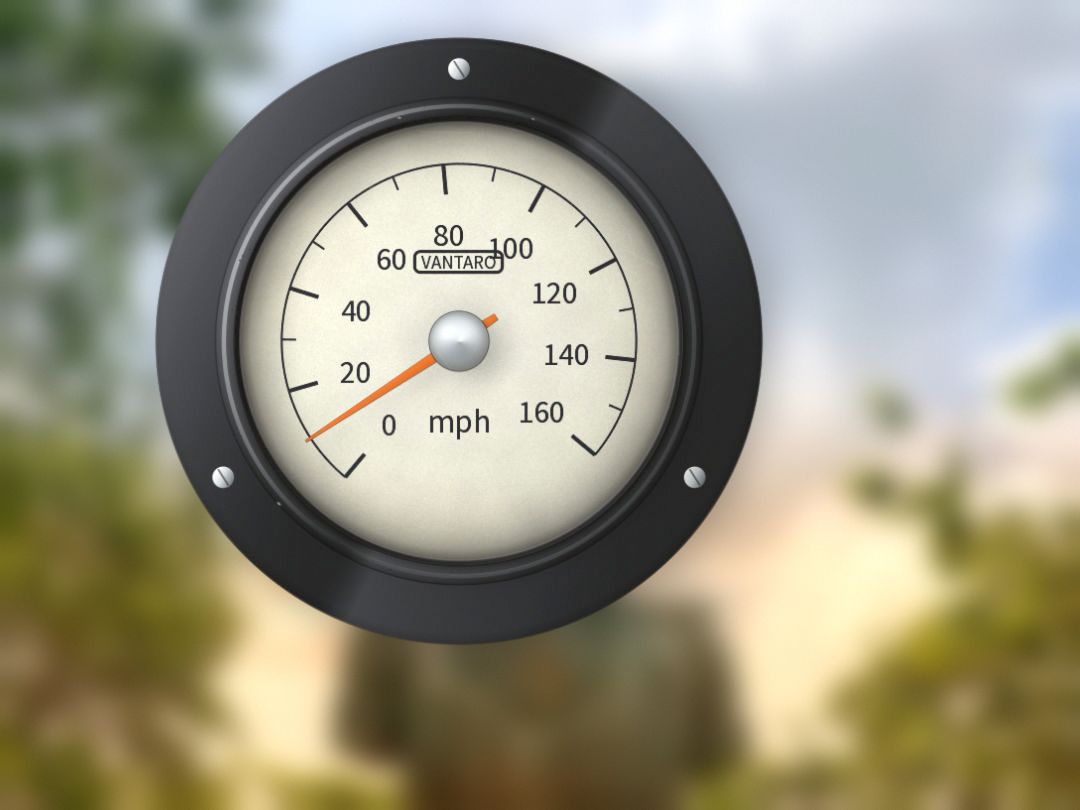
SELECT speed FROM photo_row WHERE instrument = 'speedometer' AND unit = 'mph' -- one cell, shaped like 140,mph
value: 10,mph
